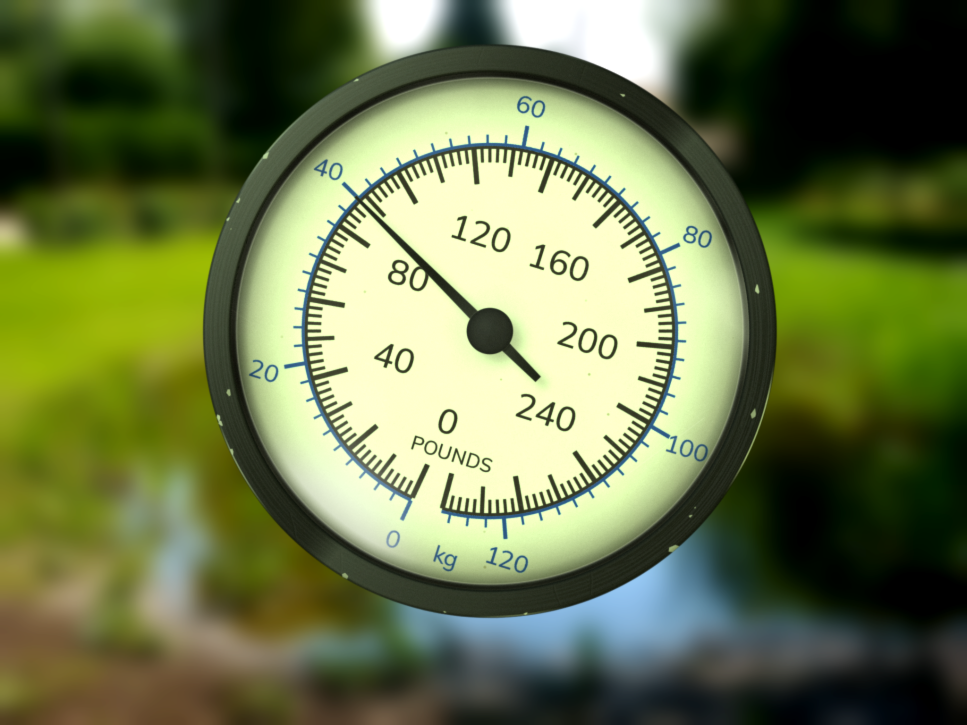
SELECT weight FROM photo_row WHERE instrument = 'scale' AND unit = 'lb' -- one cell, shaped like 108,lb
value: 88,lb
